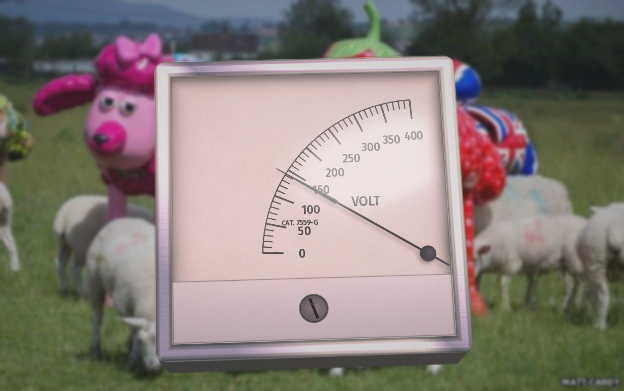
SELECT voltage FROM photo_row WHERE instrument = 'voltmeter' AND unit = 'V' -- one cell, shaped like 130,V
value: 140,V
